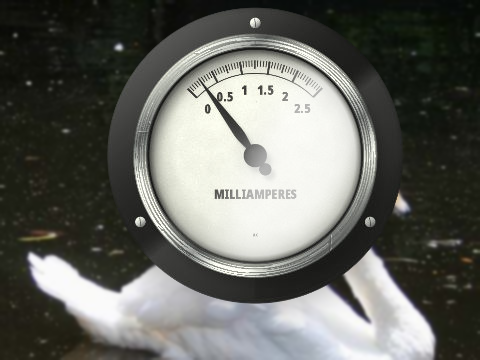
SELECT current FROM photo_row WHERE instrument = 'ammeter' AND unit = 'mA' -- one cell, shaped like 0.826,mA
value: 0.25,mA
